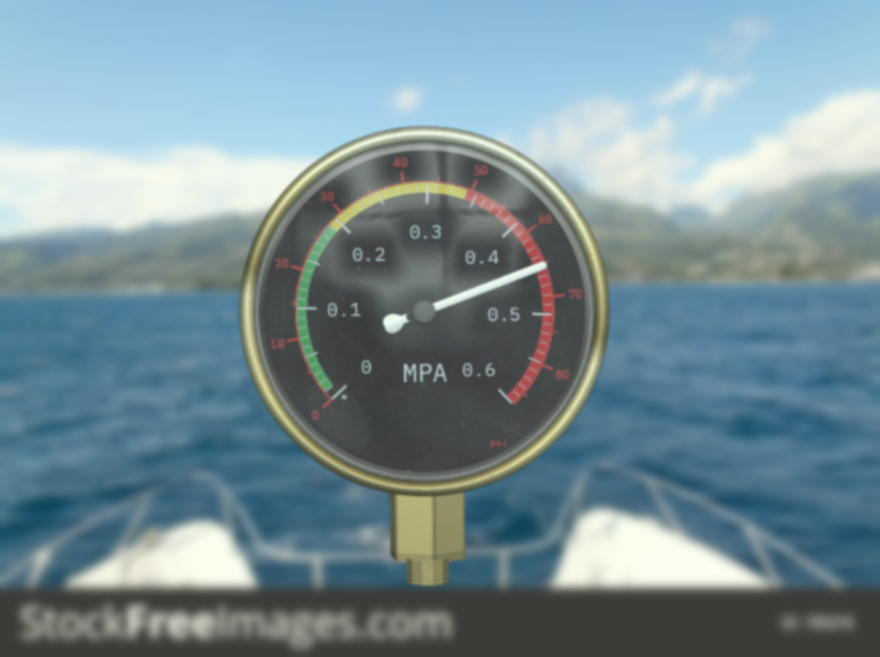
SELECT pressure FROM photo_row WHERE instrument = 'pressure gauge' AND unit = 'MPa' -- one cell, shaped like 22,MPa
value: 0.45,MPa
